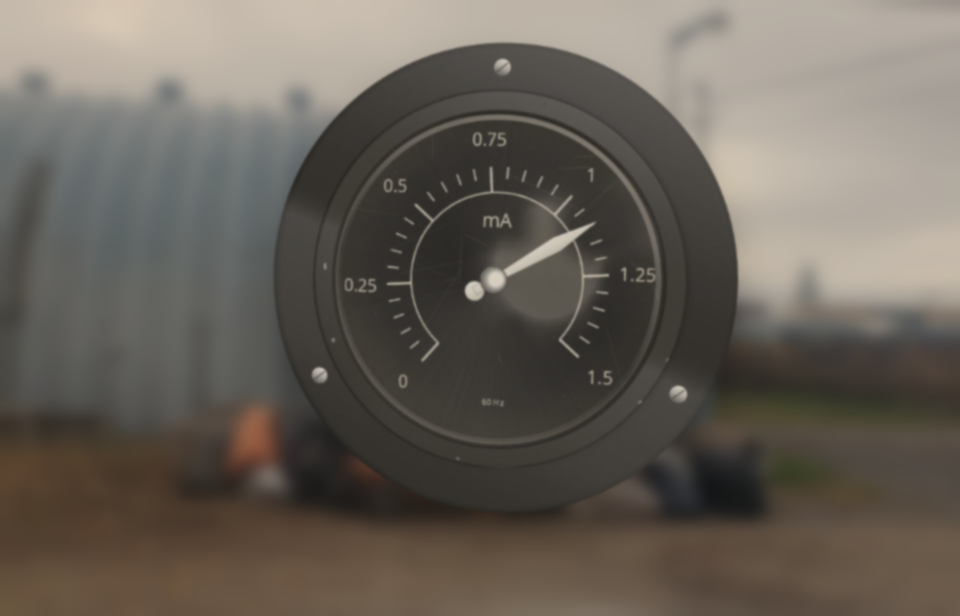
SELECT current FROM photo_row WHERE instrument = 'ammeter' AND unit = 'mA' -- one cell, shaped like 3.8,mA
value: 1.1,mA
